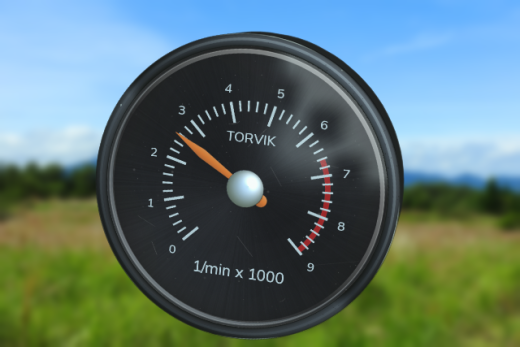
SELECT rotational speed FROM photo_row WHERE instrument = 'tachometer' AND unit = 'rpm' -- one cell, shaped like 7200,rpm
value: 2600,rpm
